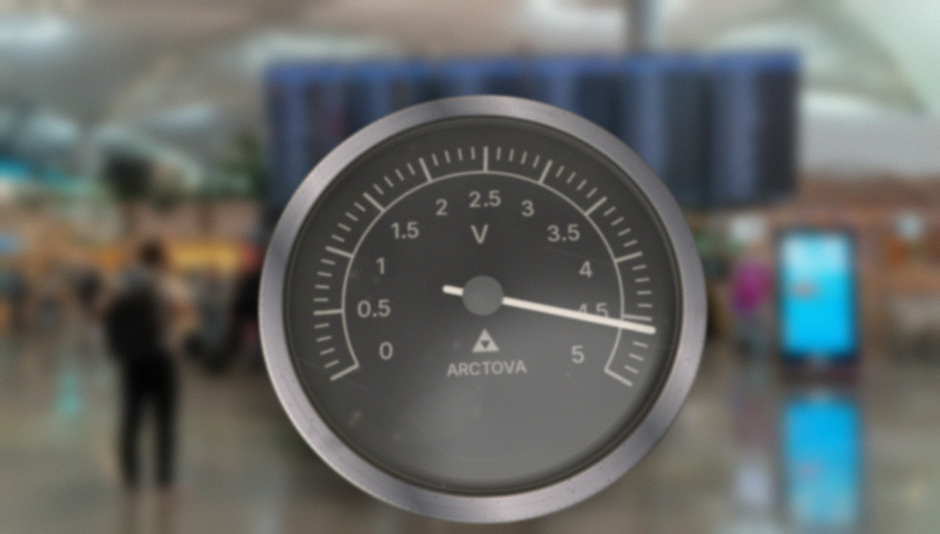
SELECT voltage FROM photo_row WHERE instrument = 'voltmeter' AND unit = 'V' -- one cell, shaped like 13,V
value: 4.6,V
